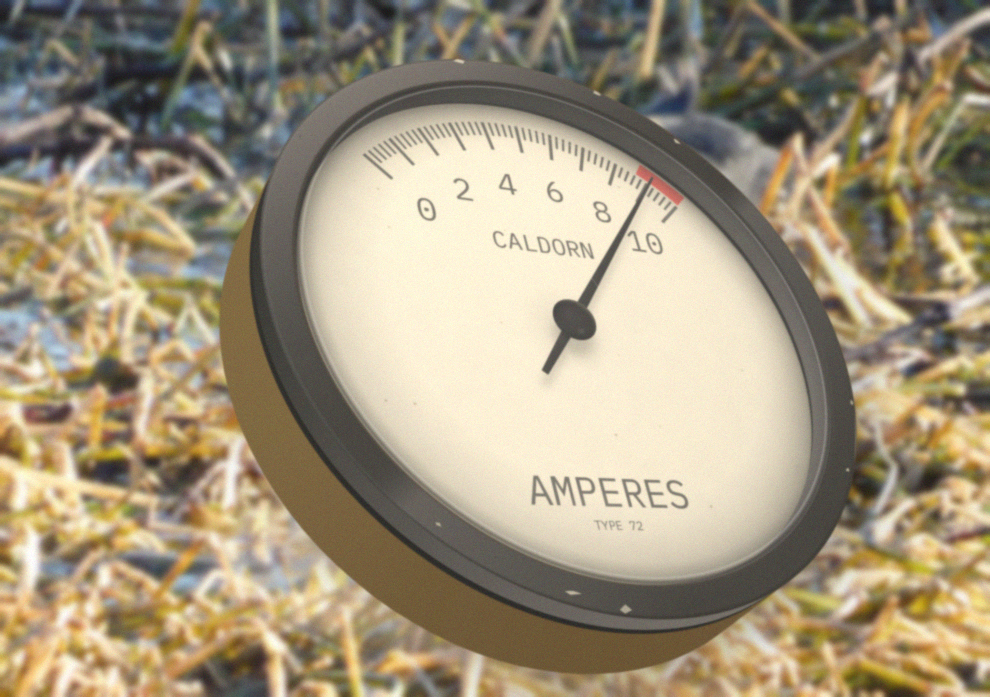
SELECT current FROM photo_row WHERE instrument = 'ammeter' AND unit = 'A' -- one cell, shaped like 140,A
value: 9,A
